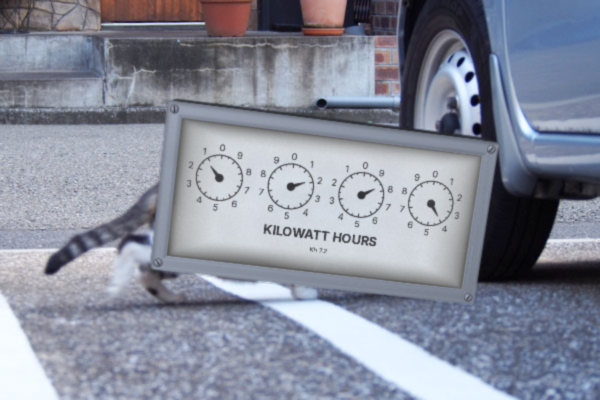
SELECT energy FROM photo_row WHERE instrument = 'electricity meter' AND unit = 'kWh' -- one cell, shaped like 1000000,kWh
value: 1184,kWh
